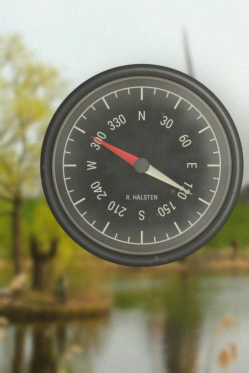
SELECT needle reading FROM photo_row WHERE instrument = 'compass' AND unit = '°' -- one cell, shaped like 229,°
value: 300,°
